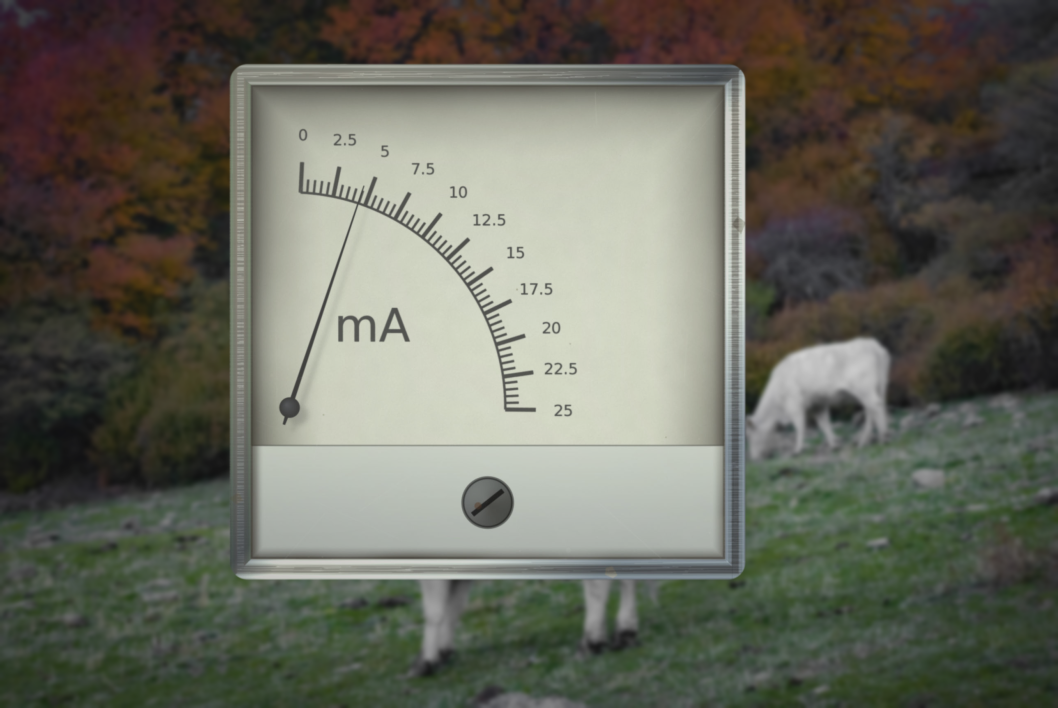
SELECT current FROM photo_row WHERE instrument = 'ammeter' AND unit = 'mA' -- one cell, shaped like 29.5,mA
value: 4.5,mA
